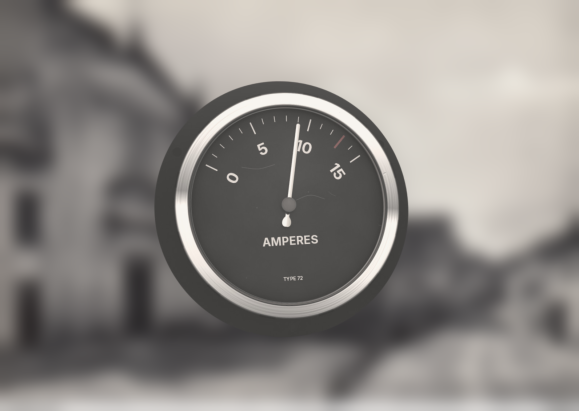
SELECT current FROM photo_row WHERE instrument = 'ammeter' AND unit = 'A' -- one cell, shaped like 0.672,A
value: 9,A
